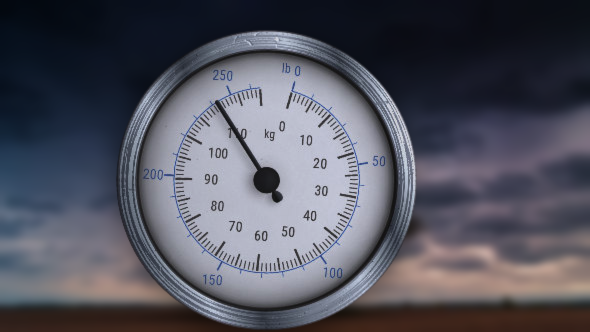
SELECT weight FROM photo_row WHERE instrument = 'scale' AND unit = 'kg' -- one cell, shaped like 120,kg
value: 110,kg
